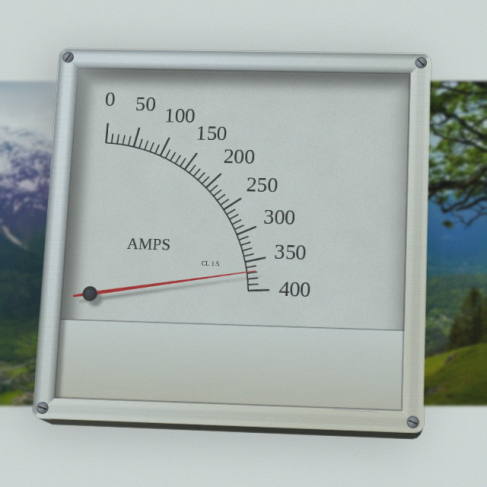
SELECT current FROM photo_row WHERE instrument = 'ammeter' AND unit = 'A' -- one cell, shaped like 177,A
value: 370,A
